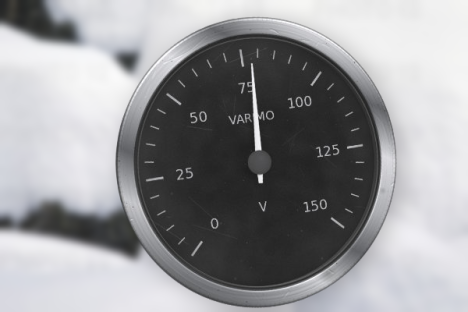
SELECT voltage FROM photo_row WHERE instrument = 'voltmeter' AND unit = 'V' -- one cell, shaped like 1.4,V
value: 77.5,V
